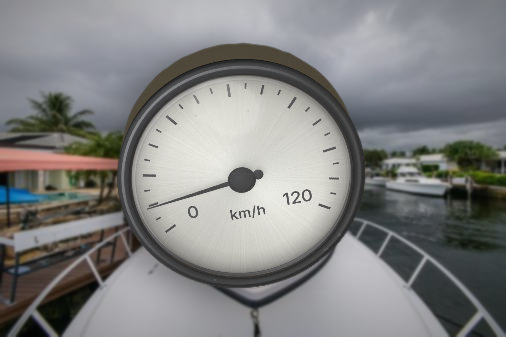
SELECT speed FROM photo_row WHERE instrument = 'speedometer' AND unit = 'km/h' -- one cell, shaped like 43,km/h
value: 10,km/h
